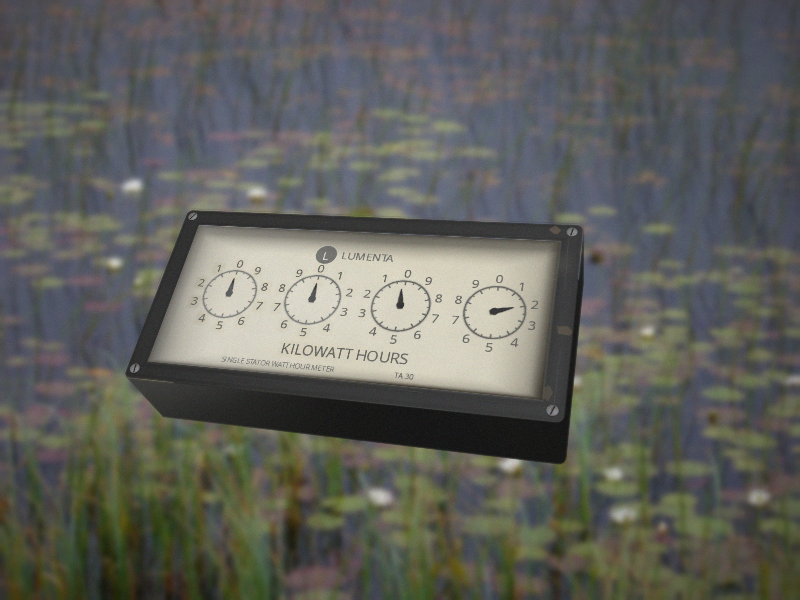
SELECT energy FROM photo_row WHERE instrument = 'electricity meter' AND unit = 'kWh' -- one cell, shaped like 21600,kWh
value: 2,kWh
